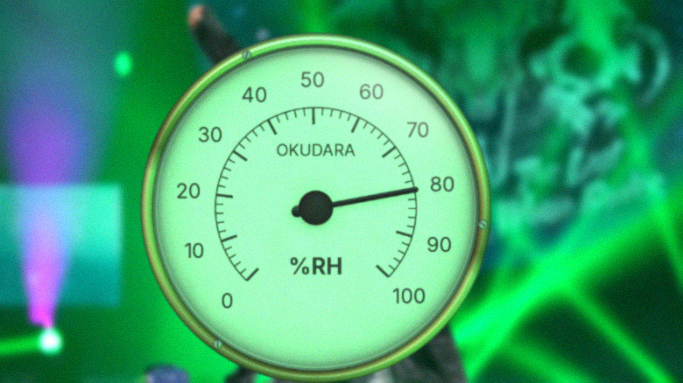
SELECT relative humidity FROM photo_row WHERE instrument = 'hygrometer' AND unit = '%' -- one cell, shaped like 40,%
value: 80,%
